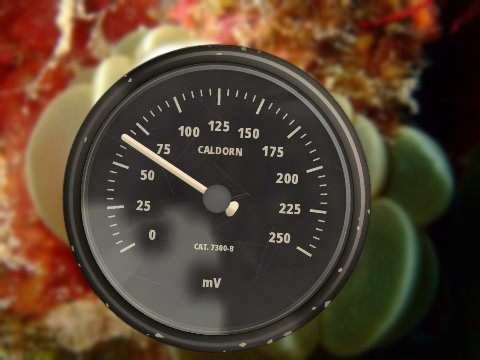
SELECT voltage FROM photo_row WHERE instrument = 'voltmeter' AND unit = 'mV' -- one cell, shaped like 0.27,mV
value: 65,mV
